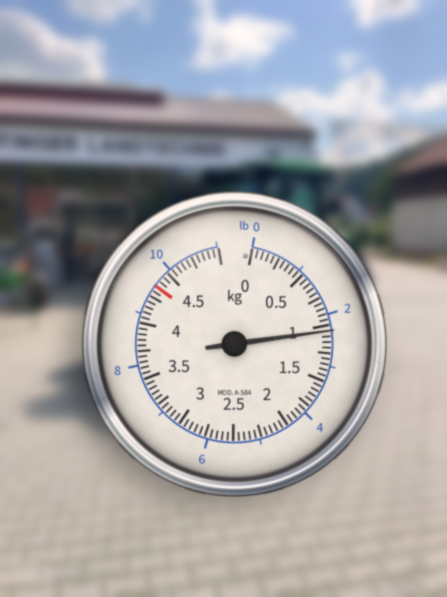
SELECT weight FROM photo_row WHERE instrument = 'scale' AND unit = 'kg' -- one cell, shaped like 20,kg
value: 1.05,kg
